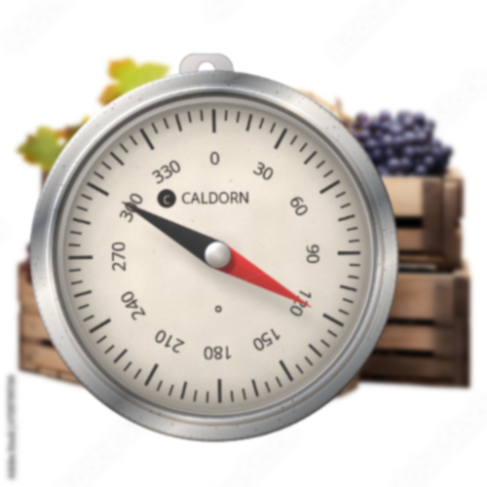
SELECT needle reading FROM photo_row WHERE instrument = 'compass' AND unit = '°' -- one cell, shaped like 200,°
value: 120,°
